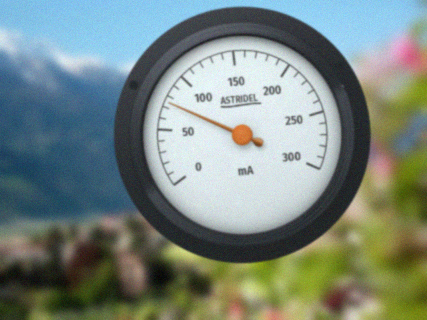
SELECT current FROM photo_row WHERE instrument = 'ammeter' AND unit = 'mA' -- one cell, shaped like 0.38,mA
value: 75,mA
